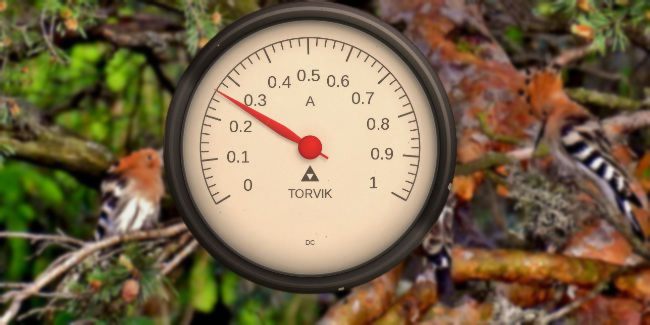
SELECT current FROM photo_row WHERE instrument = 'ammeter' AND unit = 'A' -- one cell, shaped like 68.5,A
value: 0.26,A
